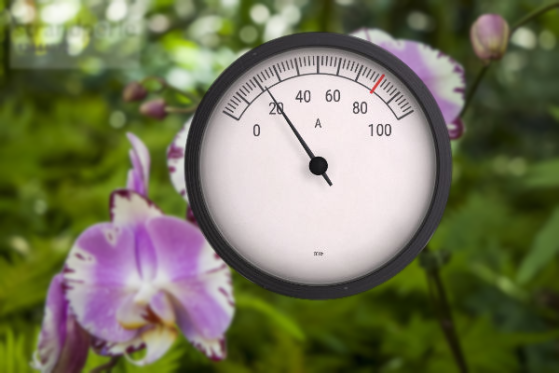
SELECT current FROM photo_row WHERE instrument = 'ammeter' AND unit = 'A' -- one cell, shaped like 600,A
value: 22,A
